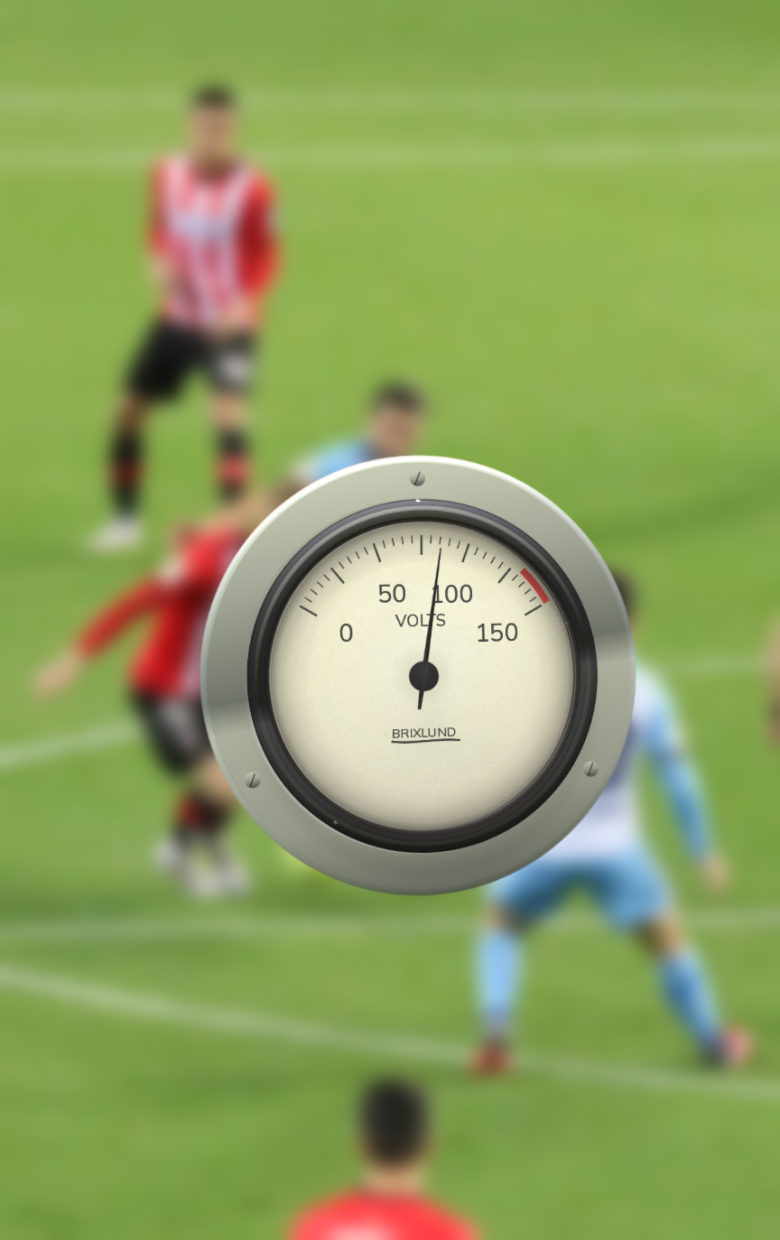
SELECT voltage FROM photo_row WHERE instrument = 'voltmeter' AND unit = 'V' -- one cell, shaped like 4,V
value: 85,V
